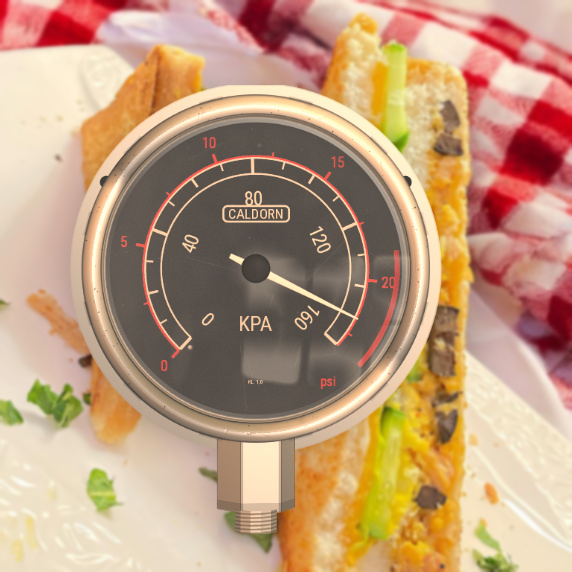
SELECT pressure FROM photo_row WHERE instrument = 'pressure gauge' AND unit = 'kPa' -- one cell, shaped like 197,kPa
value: 150,kPa
